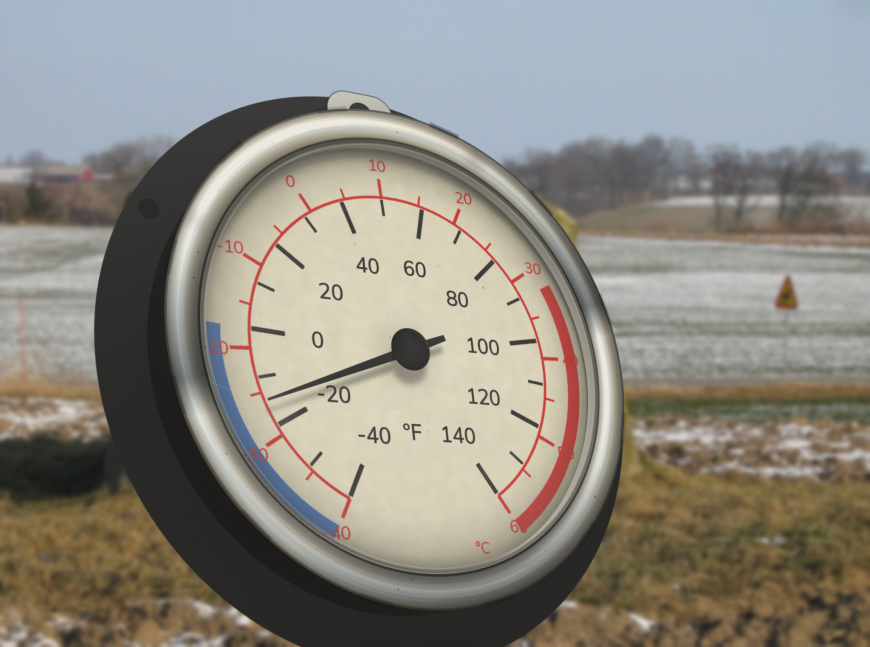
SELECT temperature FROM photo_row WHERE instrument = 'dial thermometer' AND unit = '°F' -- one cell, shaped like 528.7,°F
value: -15,°F
